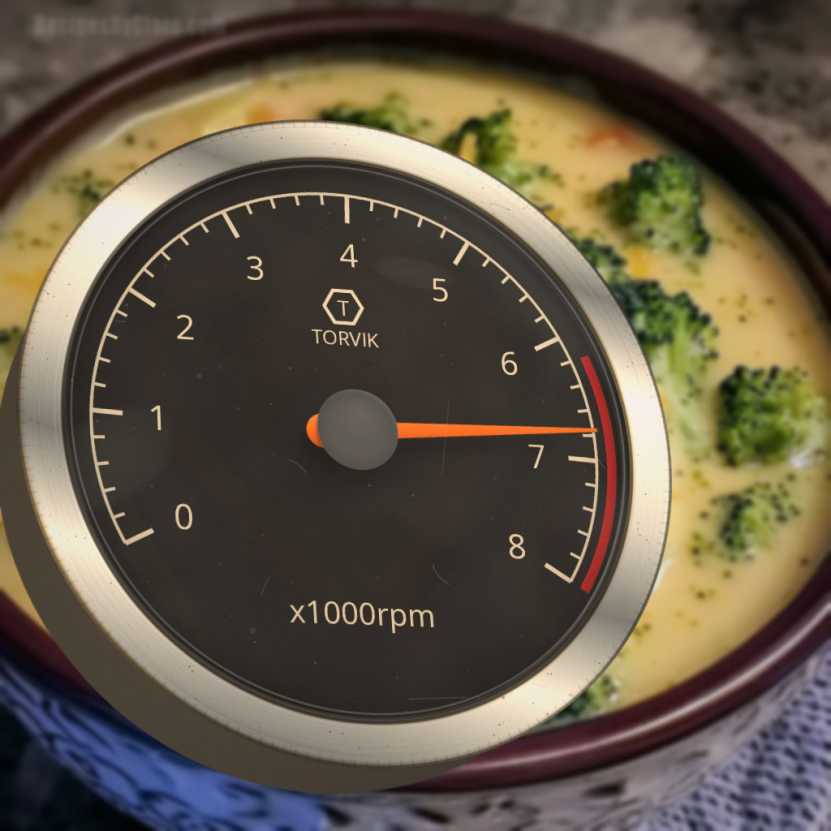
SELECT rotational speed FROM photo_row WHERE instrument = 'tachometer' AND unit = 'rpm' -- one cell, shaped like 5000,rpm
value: 6800,rpm
